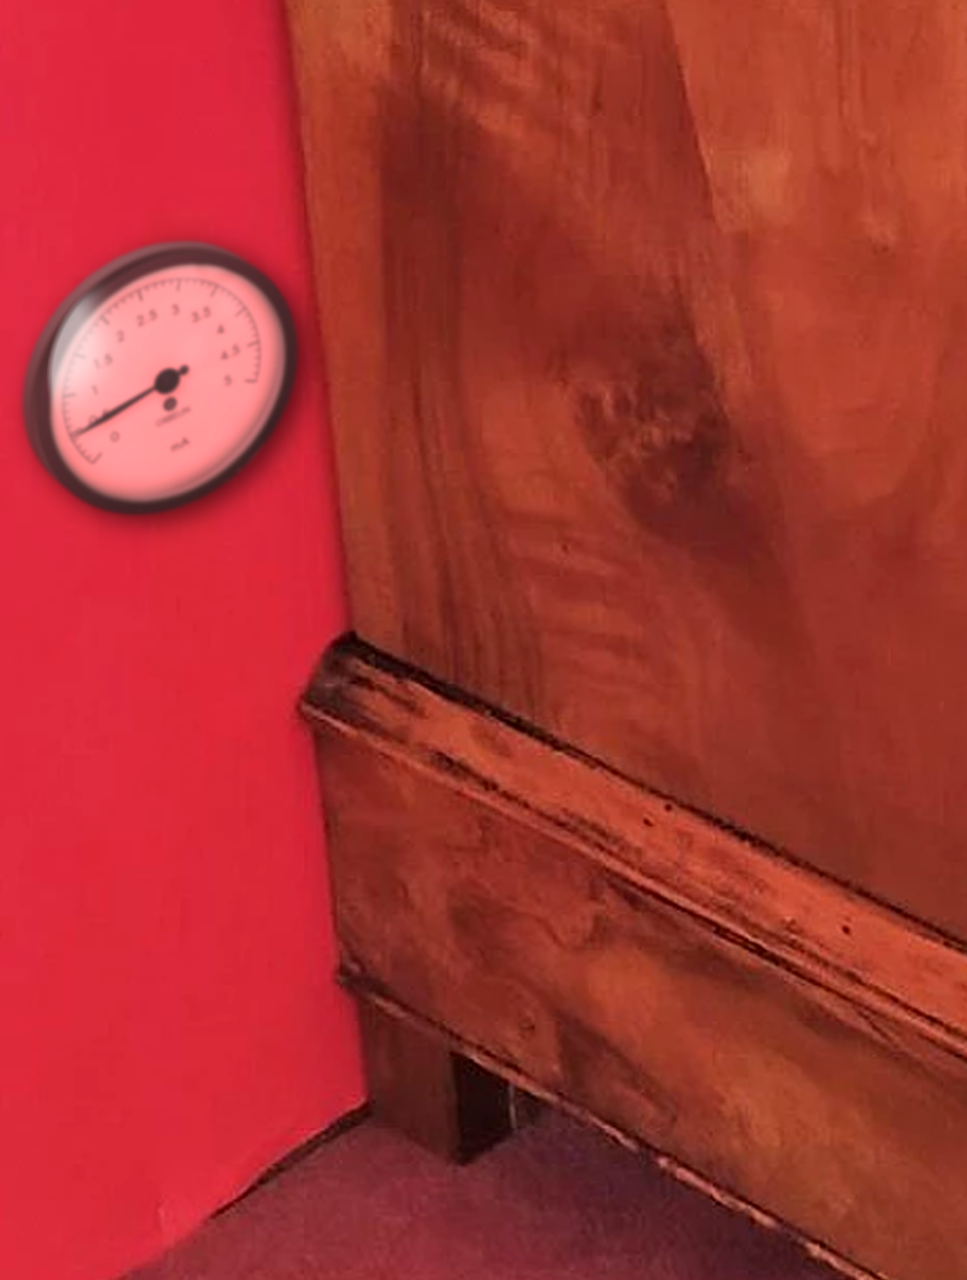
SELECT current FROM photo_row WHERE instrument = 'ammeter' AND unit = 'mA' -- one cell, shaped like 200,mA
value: 0.5,mA
